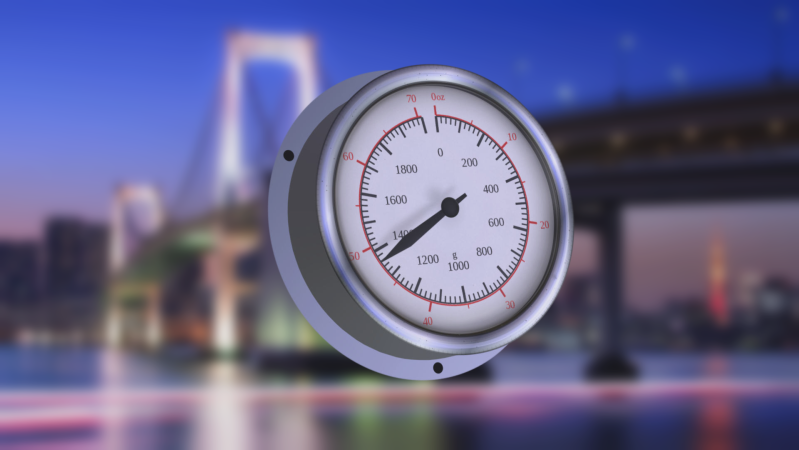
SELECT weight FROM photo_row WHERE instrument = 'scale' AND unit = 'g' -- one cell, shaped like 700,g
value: 1360,g
